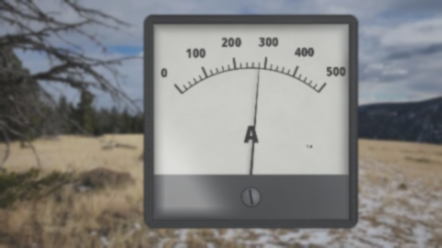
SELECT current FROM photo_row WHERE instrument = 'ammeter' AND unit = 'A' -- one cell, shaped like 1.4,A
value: 280,A
